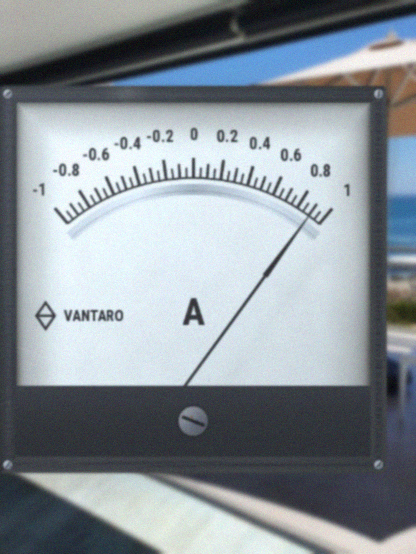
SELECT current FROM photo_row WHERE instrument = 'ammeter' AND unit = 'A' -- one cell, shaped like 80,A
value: 0.9,A
